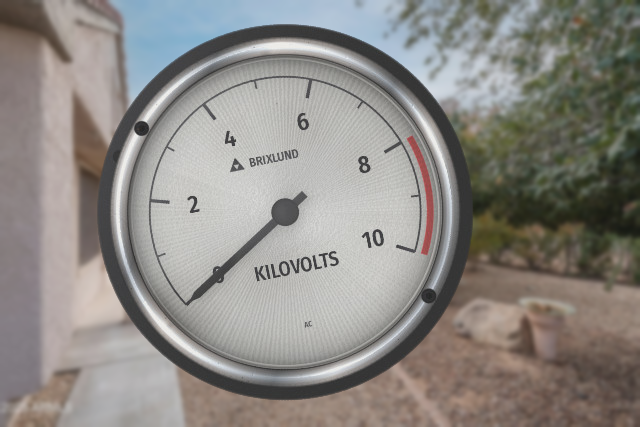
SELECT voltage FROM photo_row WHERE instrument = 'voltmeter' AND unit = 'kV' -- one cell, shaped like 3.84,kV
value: 0,kV
